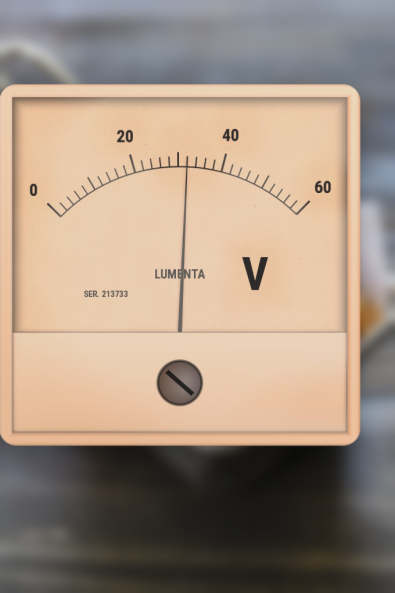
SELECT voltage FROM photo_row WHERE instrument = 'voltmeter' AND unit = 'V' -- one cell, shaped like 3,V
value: 32,V
